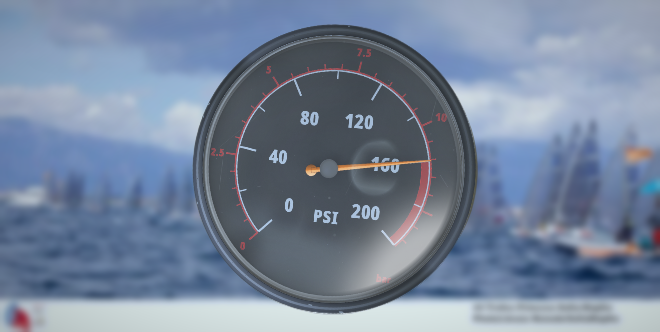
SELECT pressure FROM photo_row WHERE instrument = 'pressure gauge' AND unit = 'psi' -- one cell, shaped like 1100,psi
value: 160,psi
